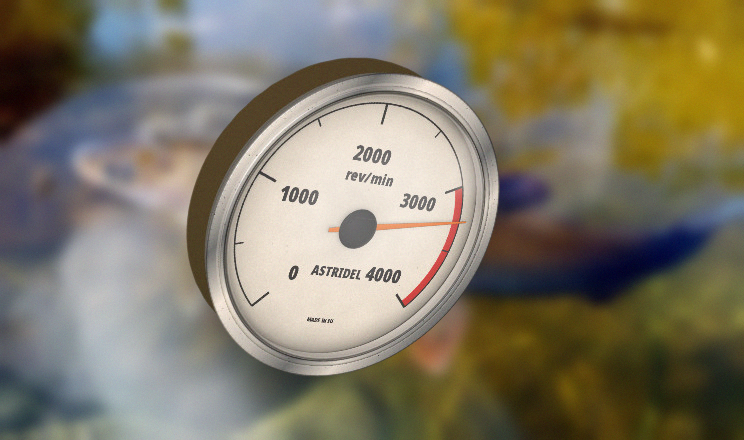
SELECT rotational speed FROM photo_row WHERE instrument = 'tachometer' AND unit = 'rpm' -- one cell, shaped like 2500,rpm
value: 3250,rpm
